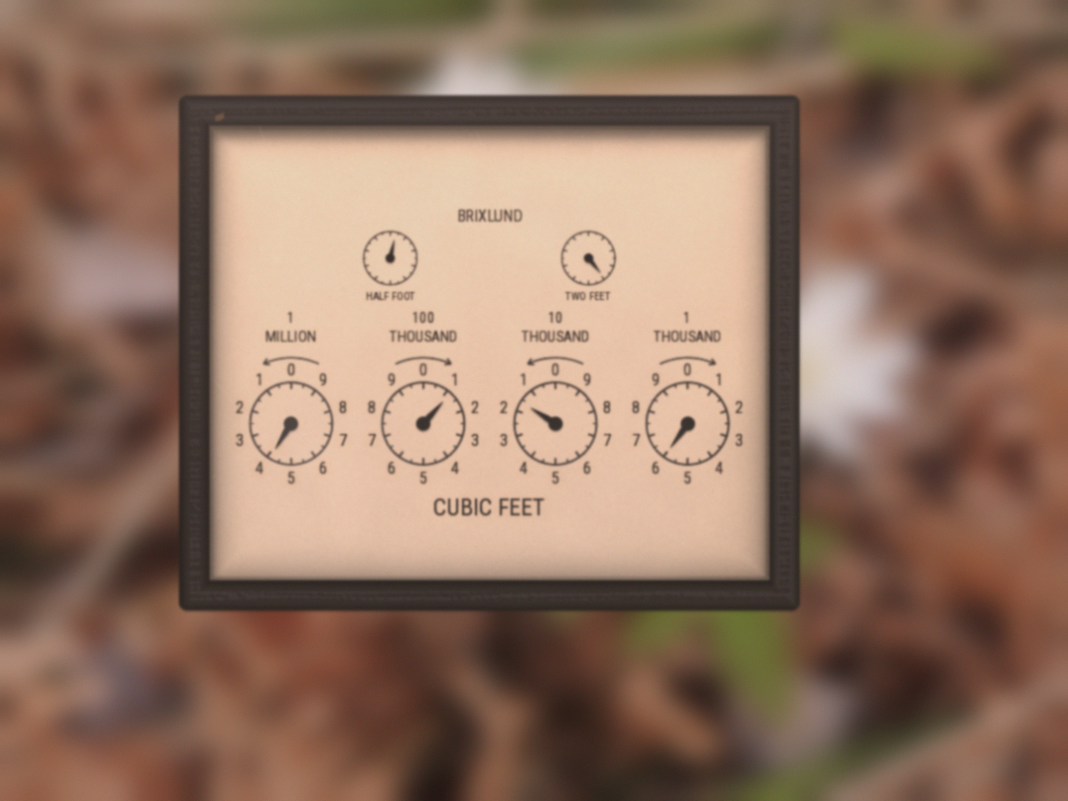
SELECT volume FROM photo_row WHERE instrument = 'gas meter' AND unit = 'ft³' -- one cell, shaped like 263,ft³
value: 411600,ft³
